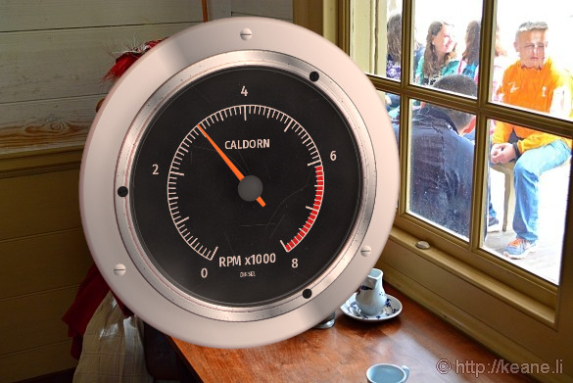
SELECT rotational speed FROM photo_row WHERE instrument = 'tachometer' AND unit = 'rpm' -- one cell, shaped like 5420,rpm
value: 3000,rpm
